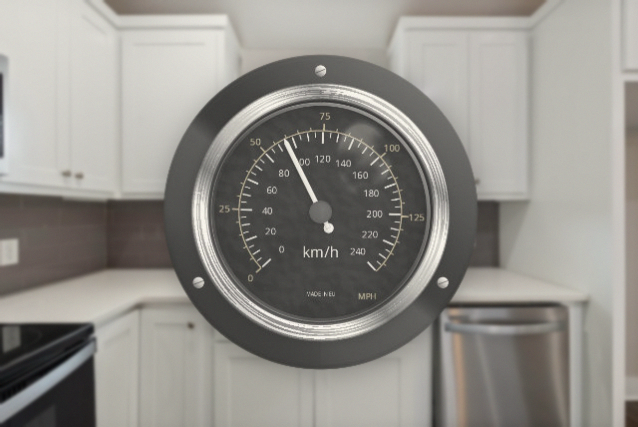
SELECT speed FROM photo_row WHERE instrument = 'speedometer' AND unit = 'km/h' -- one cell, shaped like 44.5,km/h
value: 95,km/h
